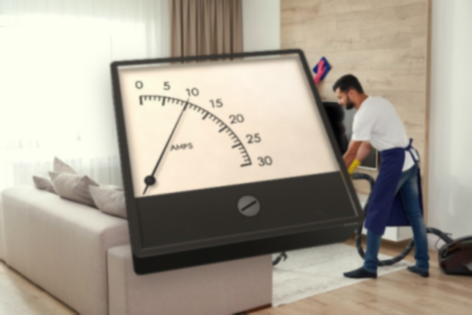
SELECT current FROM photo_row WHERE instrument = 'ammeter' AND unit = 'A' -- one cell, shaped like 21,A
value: 10,A
